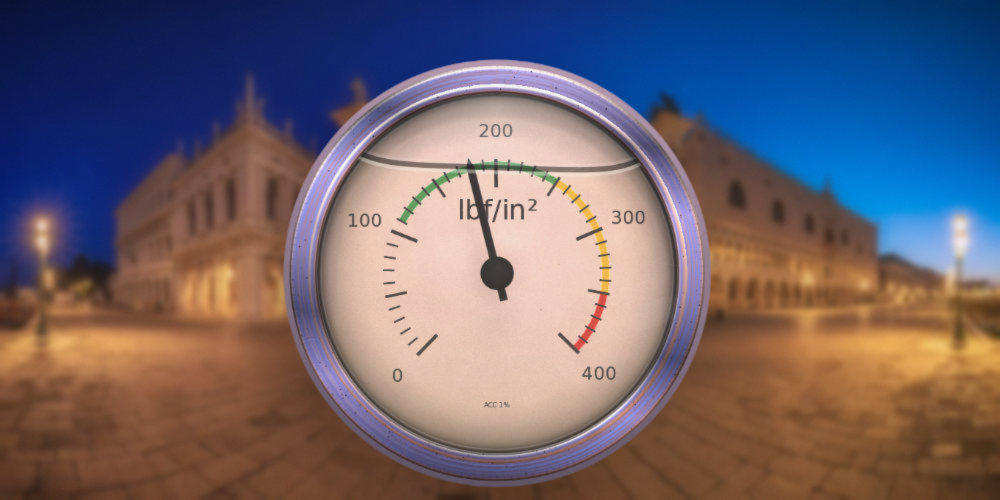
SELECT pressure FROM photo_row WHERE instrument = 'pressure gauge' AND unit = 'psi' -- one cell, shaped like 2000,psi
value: 180,psi
